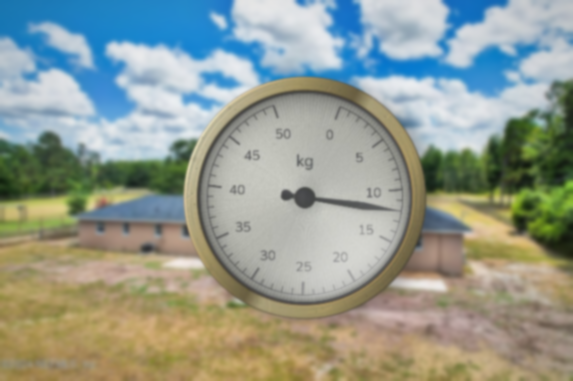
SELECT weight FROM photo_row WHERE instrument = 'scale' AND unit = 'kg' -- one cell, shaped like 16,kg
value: 12,kg
